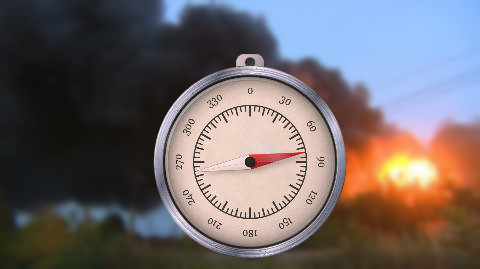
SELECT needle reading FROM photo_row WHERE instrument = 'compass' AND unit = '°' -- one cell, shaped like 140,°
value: 80,°
